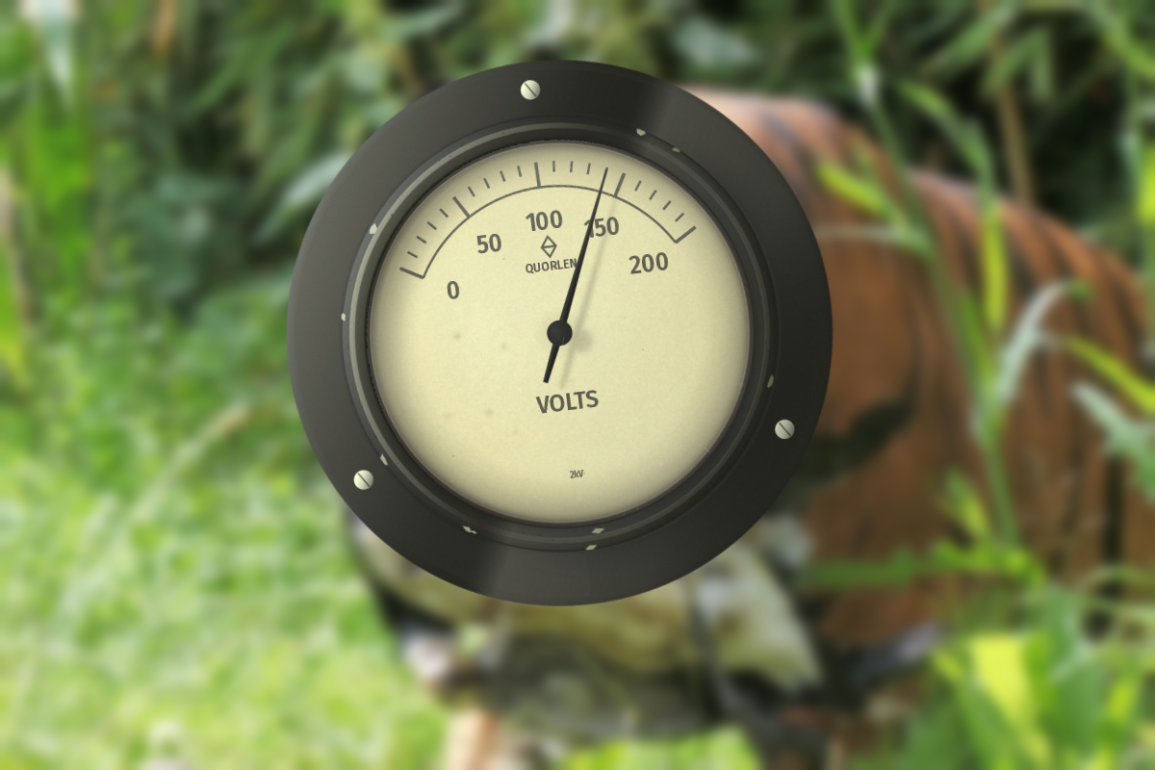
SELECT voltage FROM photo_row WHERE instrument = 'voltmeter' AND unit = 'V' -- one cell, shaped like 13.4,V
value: 140,V
